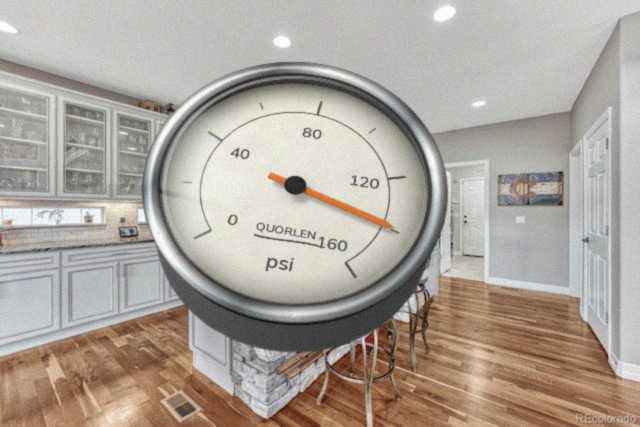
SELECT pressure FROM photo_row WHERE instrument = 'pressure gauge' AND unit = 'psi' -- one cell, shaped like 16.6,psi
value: 140,psi
